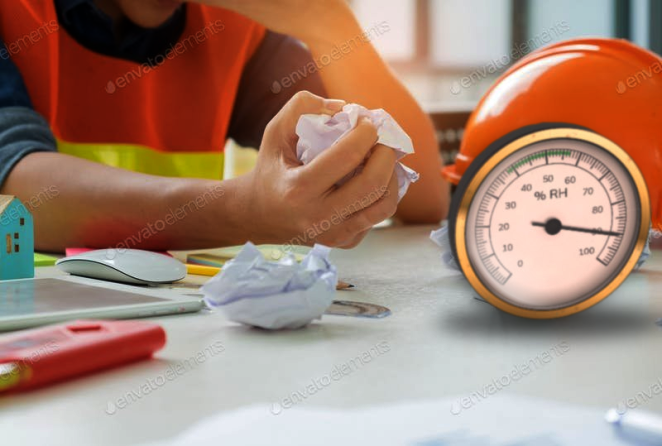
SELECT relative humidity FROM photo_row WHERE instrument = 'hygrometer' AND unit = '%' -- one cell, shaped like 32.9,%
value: 90,%
